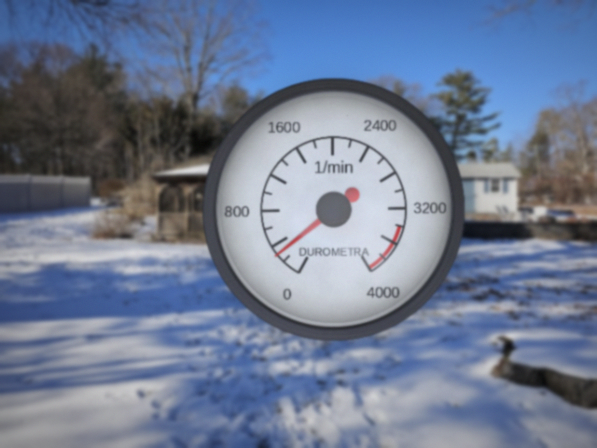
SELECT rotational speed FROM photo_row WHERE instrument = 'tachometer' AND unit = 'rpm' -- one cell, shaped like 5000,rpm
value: 300,rpm
